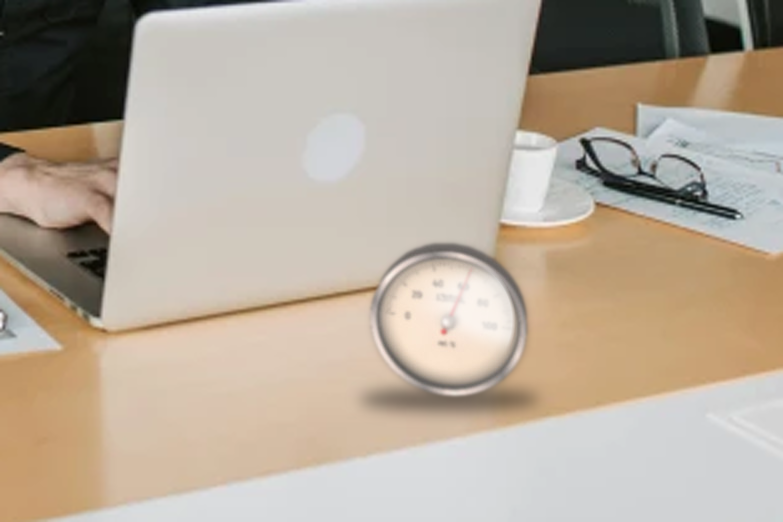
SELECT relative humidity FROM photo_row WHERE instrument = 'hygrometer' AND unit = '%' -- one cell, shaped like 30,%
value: 60,%
